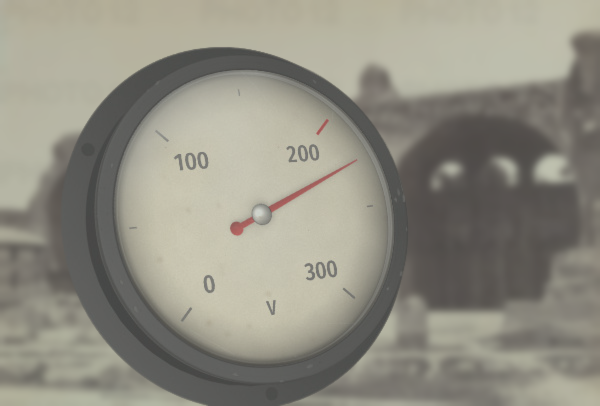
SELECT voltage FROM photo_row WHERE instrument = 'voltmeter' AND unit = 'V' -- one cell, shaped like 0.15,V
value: 225,V
